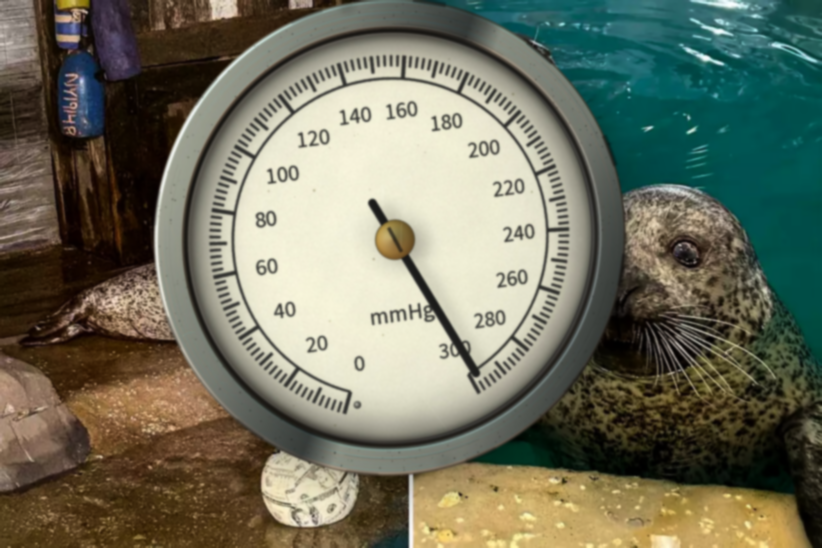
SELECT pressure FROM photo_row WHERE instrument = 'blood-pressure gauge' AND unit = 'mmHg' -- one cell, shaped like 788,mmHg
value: 298,mmHg
